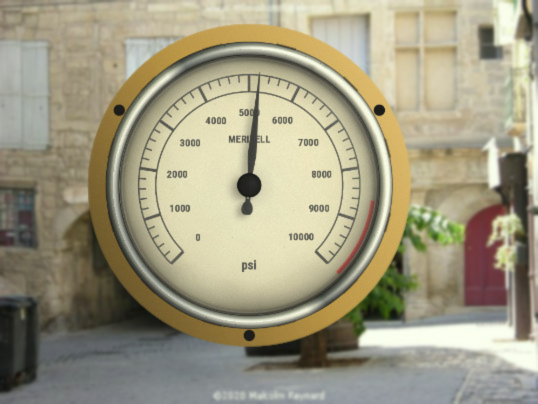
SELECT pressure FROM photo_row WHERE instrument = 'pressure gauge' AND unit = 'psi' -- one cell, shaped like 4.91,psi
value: 5200,psi
